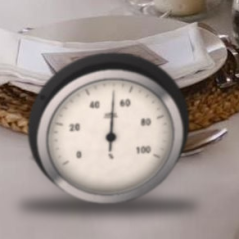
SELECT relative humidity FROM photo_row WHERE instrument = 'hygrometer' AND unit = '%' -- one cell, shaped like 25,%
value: 52,%
